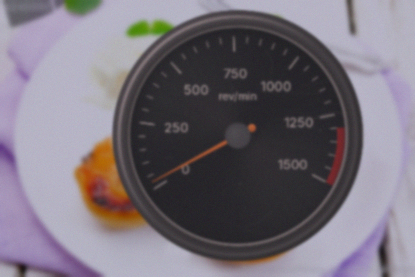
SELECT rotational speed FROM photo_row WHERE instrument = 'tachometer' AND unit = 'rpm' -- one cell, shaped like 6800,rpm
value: 25,rpm
